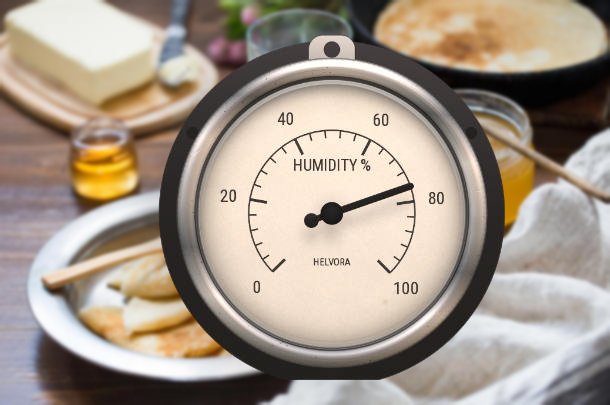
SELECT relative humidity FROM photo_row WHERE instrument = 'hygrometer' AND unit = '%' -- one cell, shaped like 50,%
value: 76,%
